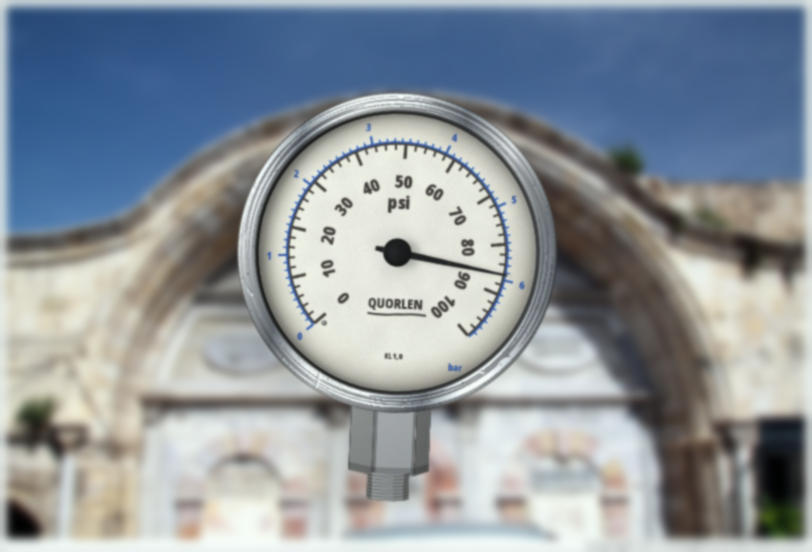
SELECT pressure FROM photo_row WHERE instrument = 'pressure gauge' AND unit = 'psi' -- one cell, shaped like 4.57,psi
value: 86,psi
